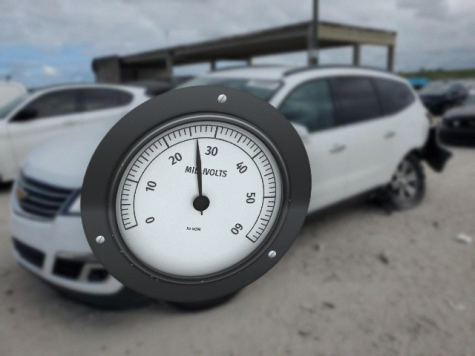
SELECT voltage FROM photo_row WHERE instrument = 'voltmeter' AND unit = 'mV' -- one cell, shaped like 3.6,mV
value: 26,mV
